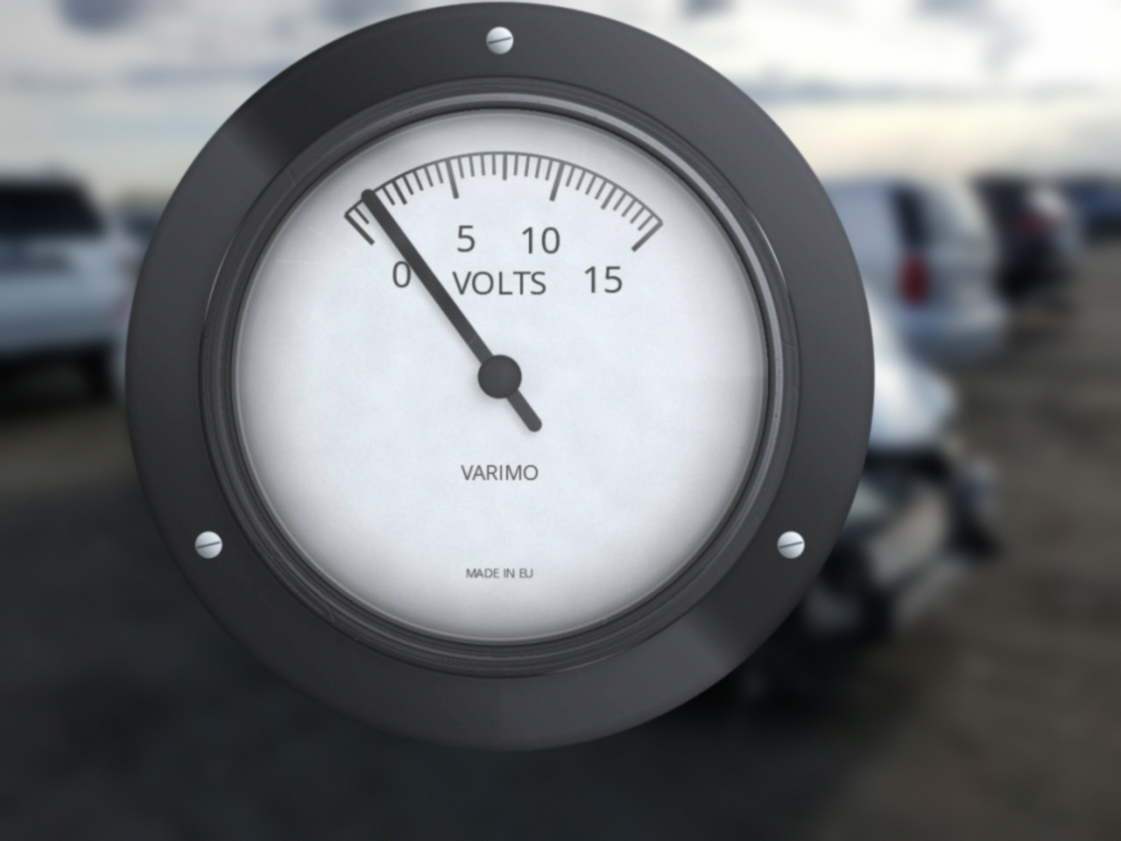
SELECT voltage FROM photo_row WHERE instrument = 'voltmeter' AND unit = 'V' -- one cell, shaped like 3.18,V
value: 1.25,V
